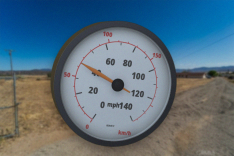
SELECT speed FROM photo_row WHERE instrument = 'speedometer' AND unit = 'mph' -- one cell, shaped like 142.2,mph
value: 40,mph
